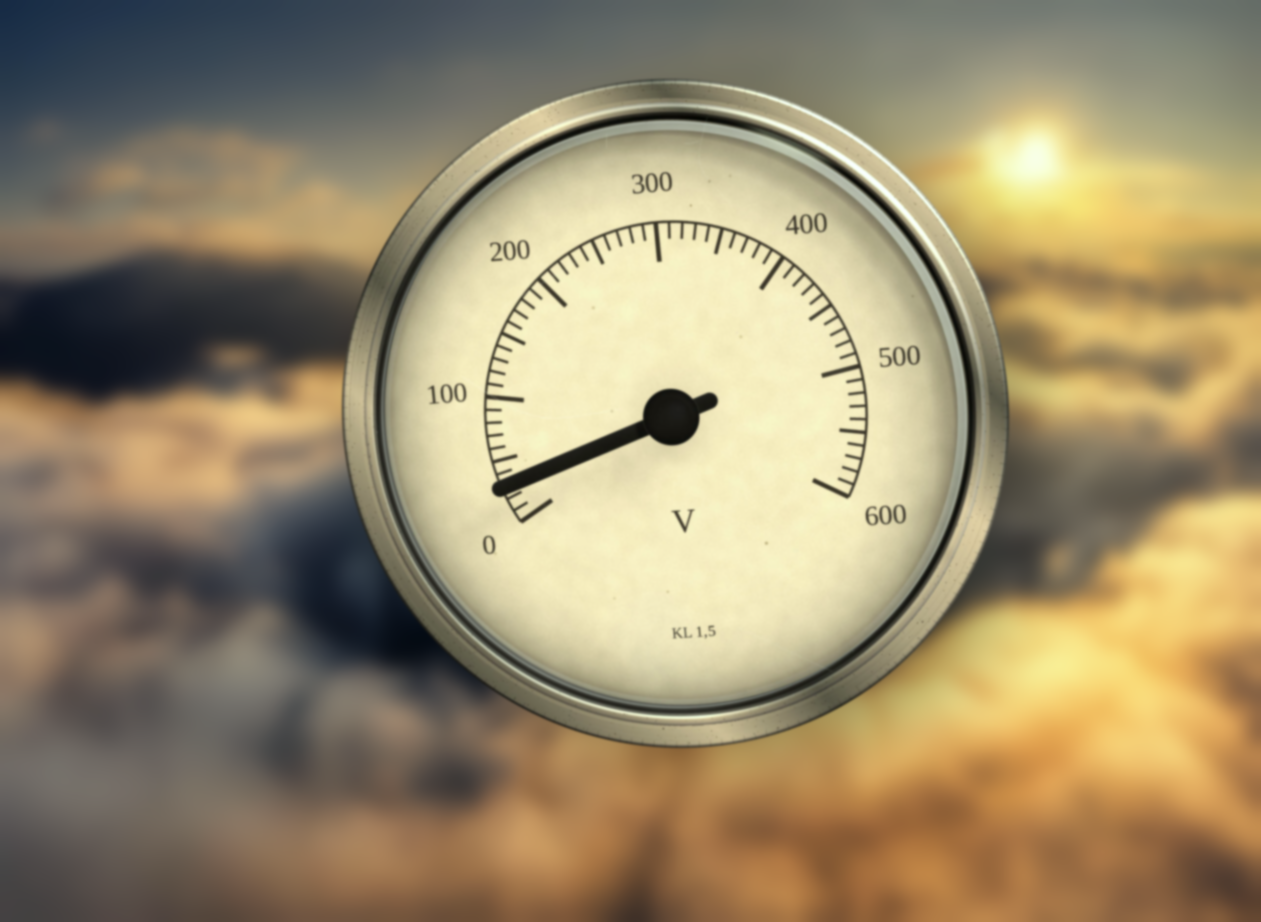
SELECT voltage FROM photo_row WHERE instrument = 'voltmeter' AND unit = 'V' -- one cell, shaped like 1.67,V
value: 30,V
